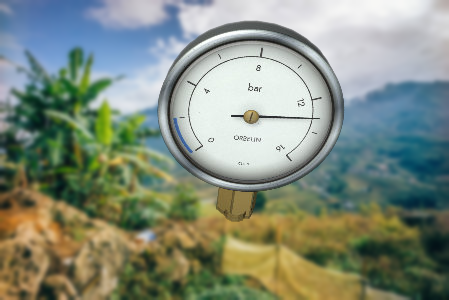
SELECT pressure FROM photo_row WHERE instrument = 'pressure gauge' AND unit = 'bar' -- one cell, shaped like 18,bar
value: 13,bar
